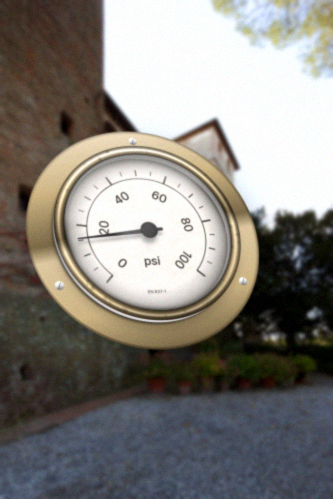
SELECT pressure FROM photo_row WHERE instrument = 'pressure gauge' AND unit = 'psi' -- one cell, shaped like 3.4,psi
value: 15,psi
